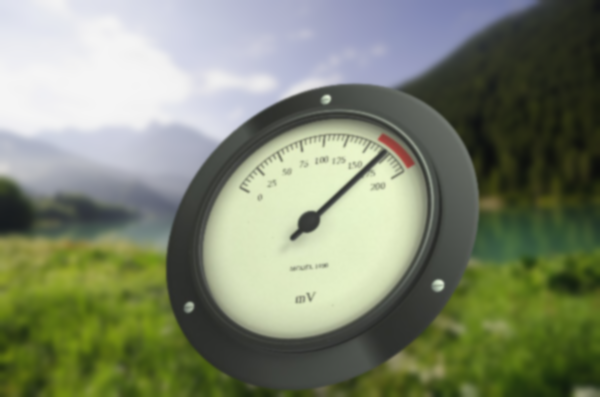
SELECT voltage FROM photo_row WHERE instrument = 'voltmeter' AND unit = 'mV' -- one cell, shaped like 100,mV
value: 175,mV
